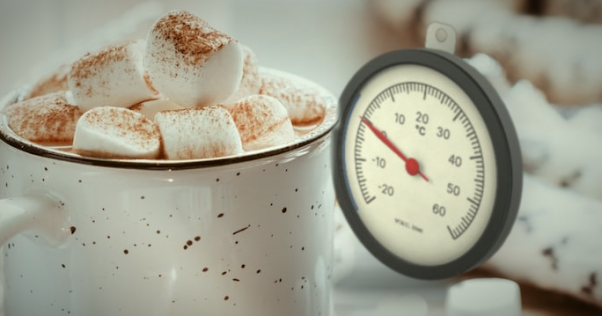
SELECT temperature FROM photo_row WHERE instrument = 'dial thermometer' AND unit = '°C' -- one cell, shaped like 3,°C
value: 0,°C
